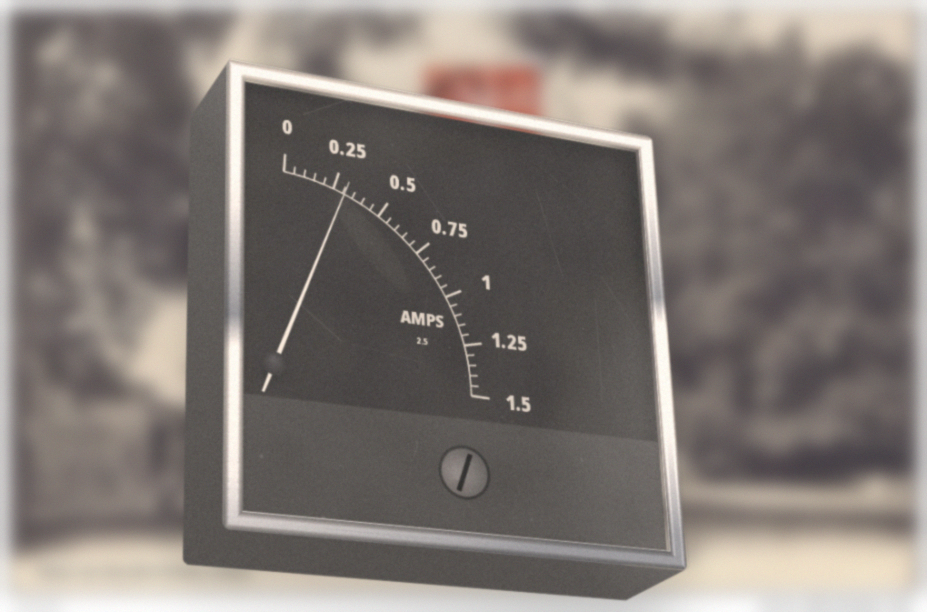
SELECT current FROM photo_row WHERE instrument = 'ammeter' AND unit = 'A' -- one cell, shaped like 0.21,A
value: 0.3,A
